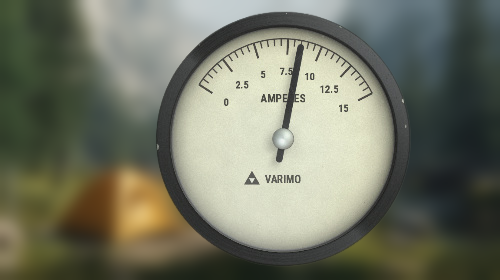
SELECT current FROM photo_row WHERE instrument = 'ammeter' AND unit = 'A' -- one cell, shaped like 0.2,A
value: 8.5,A
